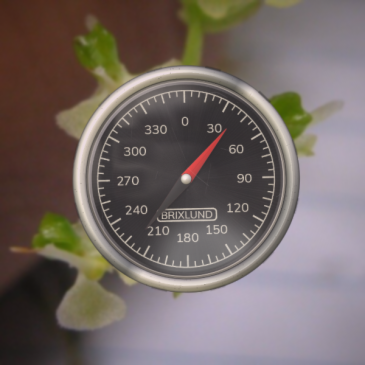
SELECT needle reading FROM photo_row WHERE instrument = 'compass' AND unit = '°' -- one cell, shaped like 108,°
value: 40,°
